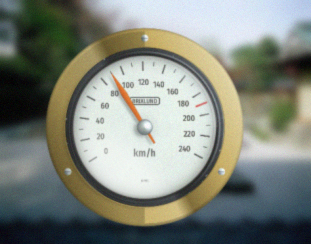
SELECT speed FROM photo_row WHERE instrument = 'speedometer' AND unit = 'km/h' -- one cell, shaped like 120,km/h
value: 90,km/h
